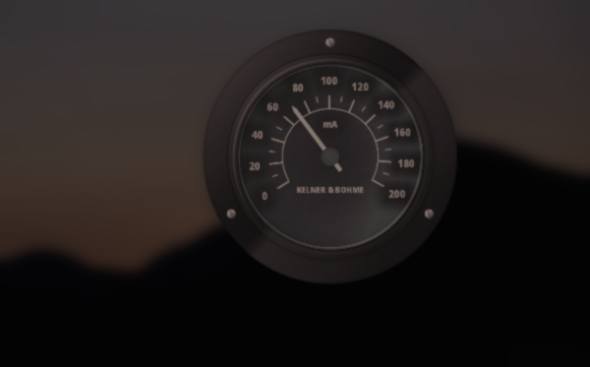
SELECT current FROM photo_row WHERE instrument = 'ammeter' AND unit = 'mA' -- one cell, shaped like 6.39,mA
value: 70,mA
